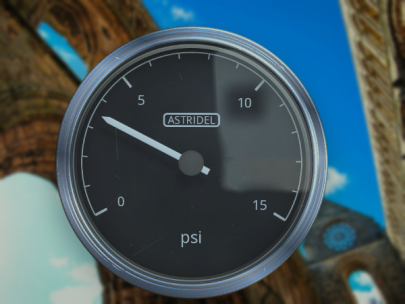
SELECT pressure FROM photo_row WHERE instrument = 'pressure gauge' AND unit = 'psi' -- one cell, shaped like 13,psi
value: 3.5,psi
